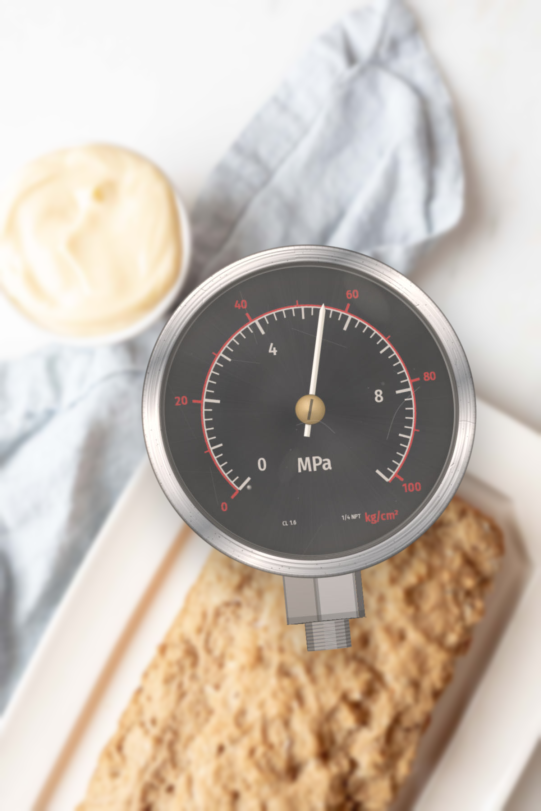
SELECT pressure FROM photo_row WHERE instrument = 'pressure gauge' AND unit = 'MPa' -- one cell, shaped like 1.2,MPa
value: 5.4,MPa
